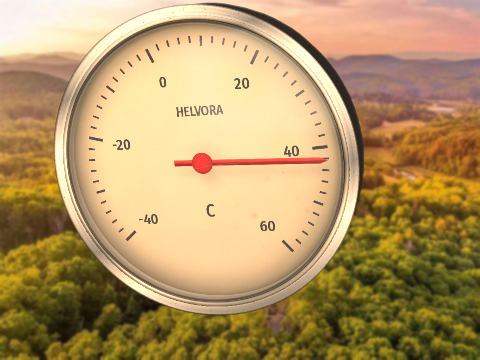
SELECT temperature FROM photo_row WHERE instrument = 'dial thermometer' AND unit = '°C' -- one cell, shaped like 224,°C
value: 42,°C
